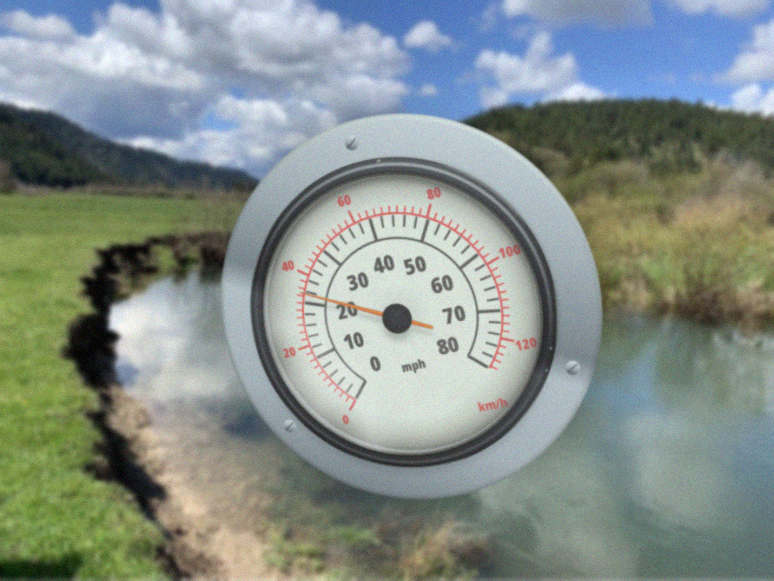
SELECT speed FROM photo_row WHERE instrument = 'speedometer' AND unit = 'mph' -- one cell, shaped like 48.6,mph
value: 22,mph
